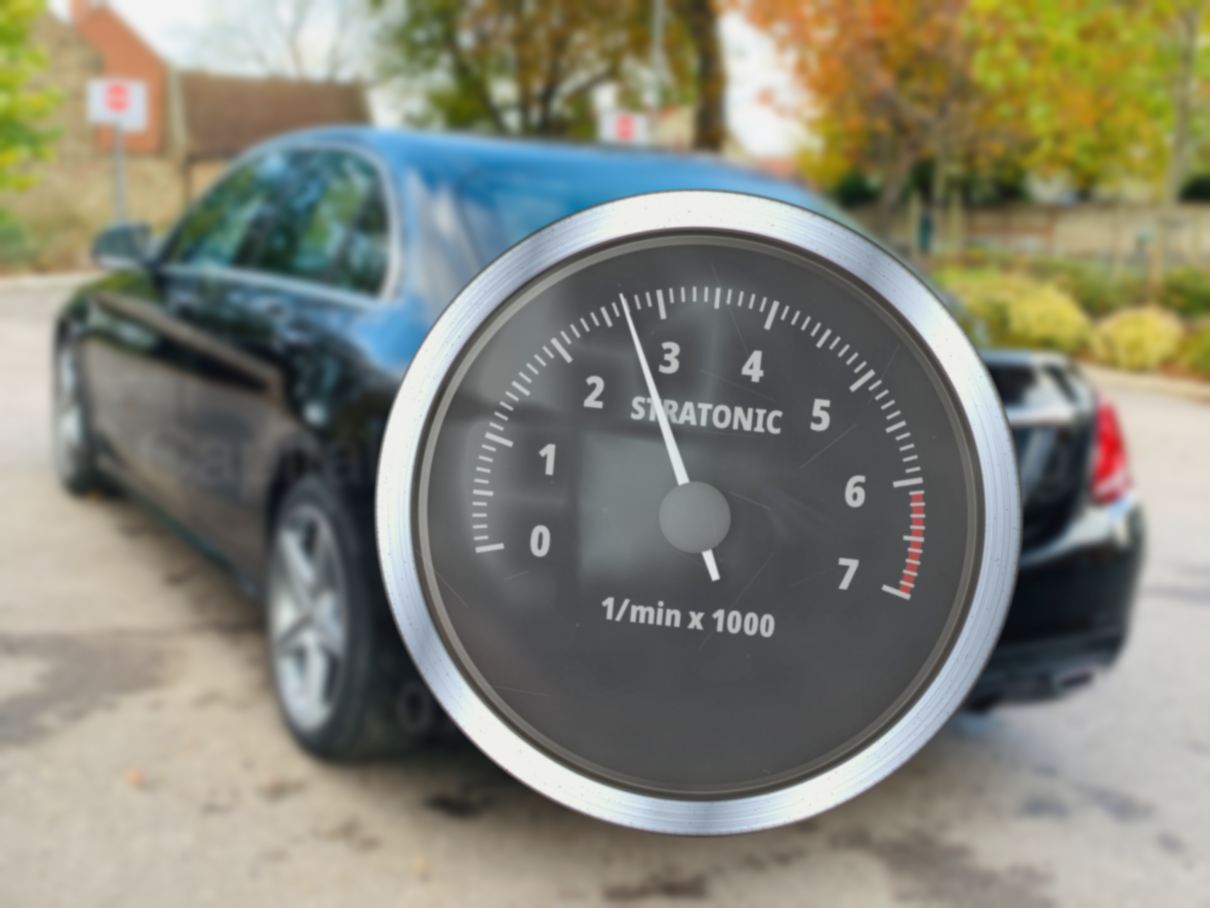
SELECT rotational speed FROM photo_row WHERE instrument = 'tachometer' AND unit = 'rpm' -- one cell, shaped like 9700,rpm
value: 2700,rpm
